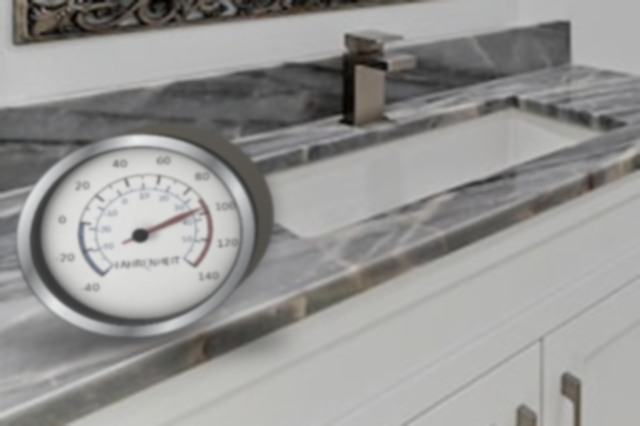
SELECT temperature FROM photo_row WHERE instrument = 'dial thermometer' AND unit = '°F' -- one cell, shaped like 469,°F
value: 95,°F
